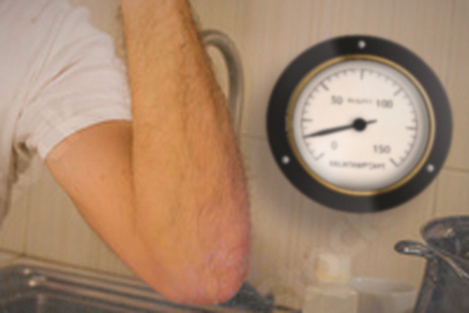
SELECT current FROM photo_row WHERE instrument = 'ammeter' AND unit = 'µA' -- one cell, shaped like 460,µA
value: 15,µA
